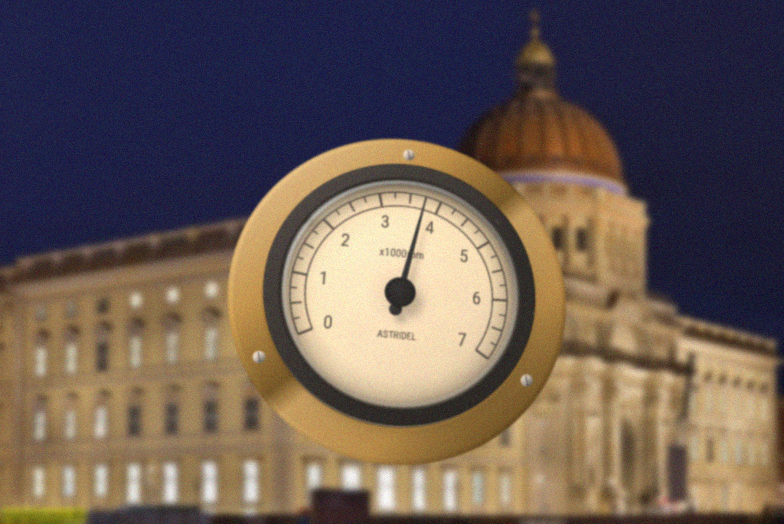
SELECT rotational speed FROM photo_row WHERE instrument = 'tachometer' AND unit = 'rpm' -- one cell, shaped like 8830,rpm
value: 3750,rpm
